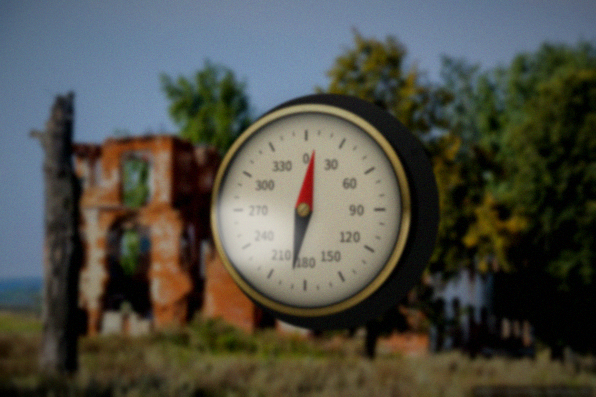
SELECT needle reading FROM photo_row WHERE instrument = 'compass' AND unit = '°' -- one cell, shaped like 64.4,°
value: 10,°
